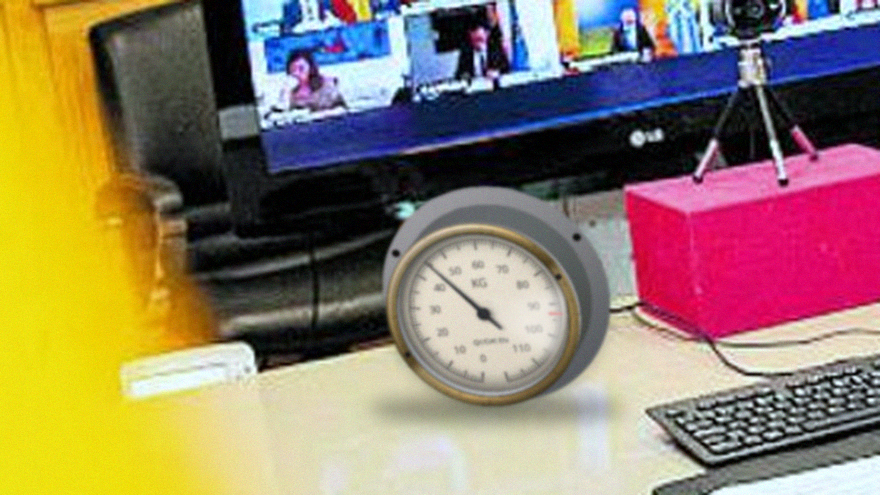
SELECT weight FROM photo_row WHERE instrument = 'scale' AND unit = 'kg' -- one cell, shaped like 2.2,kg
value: 45,kg
